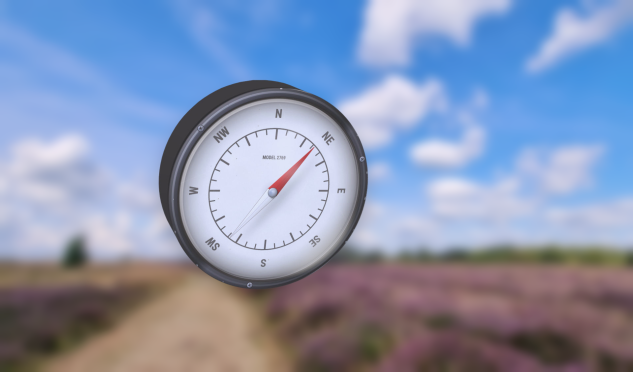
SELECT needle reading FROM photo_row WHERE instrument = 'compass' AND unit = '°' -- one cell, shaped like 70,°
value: 40,°
